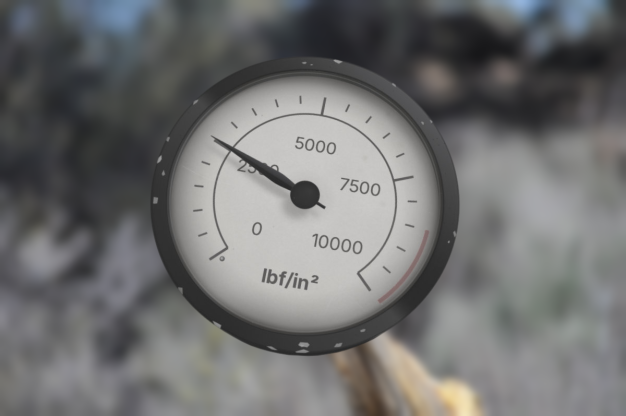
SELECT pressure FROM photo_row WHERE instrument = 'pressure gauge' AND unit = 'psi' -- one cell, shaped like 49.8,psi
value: 2500,psi
